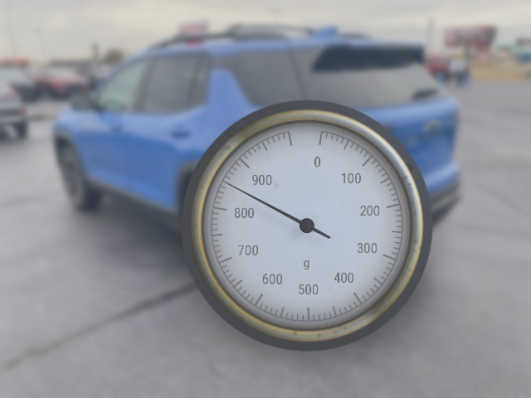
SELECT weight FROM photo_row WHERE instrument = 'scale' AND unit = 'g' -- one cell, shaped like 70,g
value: 850,g
